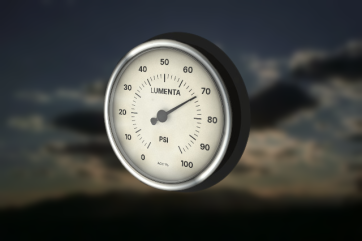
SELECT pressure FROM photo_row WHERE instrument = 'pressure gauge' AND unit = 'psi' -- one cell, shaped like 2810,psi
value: 70,psi
